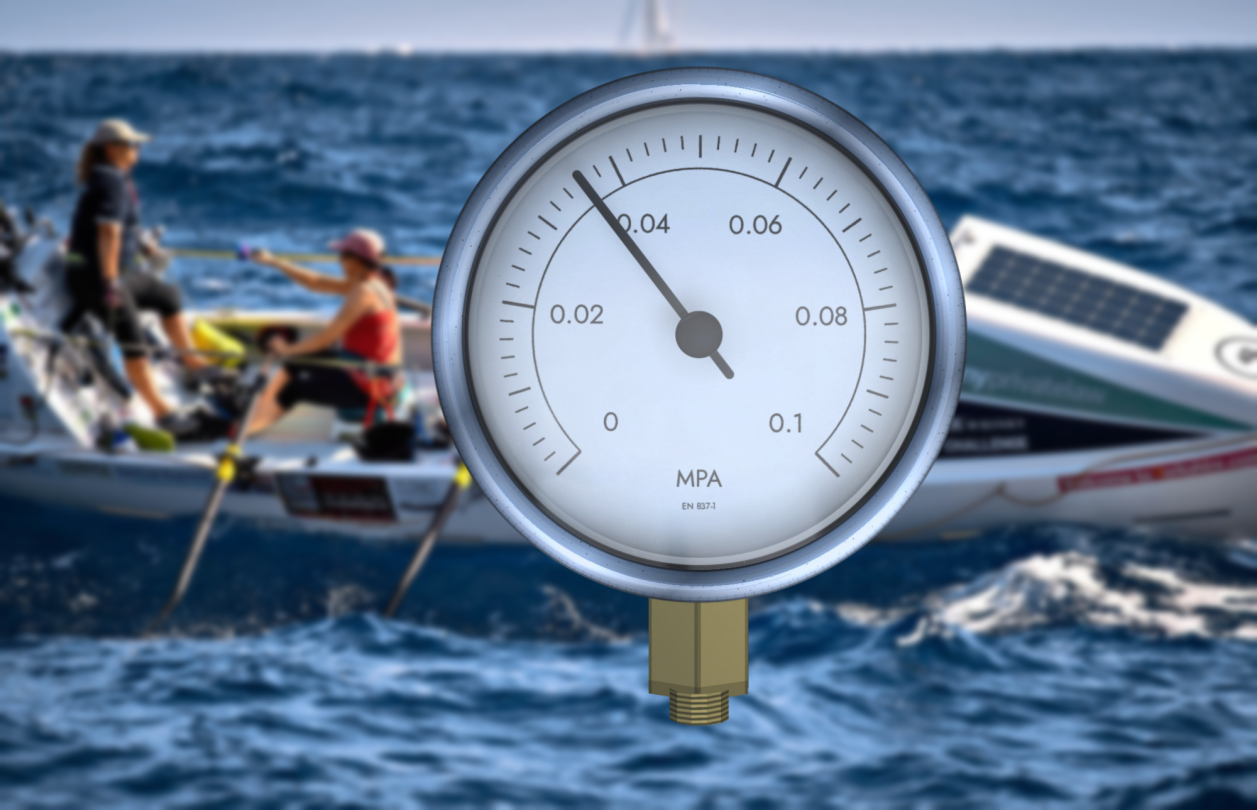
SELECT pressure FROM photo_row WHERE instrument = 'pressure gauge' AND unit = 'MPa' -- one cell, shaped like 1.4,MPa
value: 0.036,MPa
